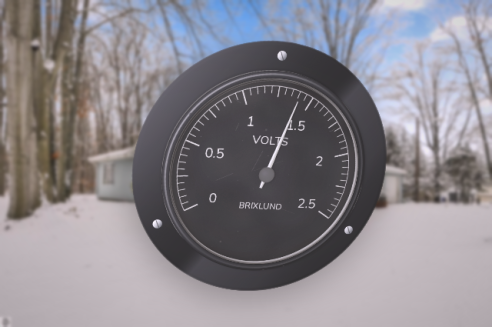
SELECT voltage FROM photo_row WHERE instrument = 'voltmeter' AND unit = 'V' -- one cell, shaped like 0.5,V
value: 1.4,V
